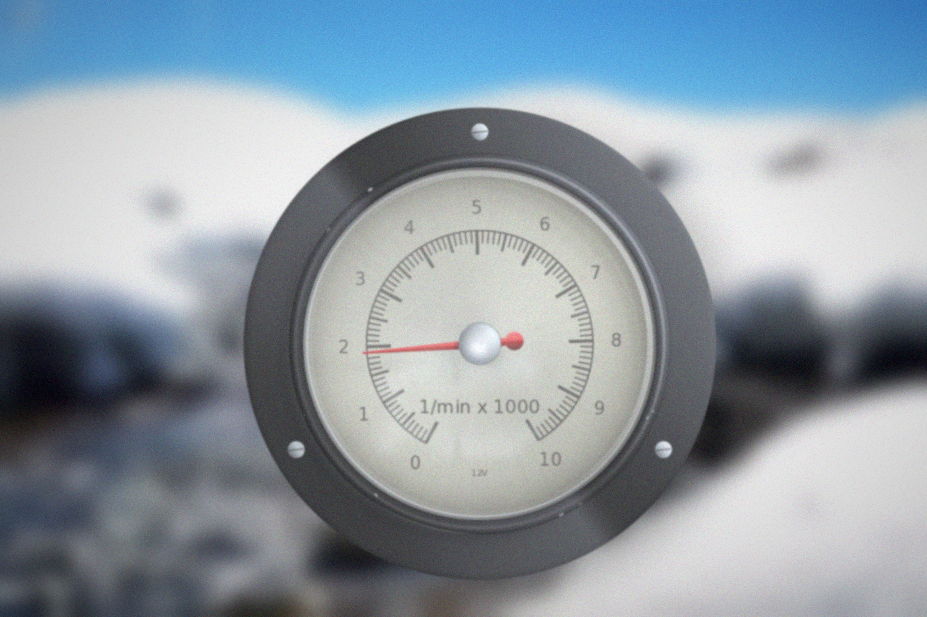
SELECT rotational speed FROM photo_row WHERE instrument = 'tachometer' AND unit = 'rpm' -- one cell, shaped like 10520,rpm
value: 1900,rpm
